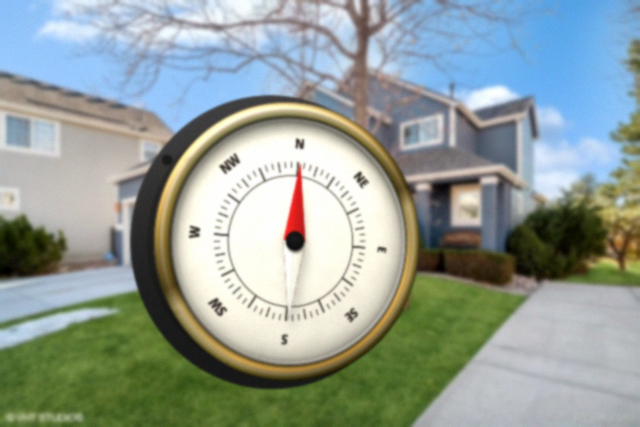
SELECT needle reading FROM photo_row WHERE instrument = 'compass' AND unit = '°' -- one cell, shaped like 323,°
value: 0,°
